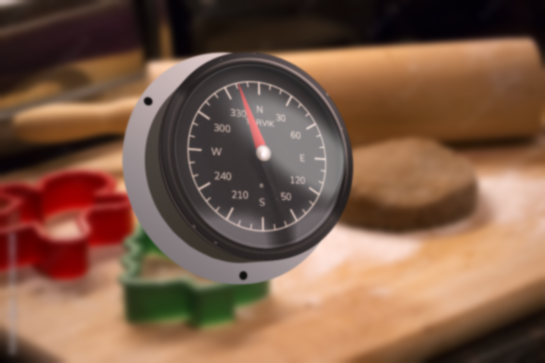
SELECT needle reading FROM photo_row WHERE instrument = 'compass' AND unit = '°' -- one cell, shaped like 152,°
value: 340,°
